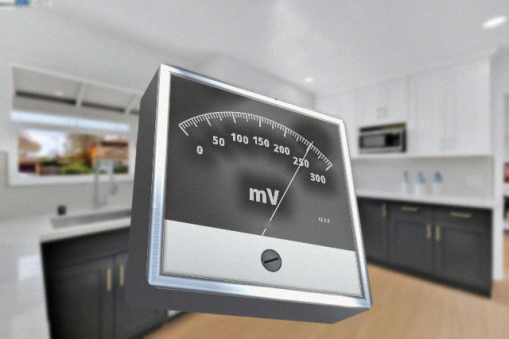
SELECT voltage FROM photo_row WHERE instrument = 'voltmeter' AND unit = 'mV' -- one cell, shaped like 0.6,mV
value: 250,mV
